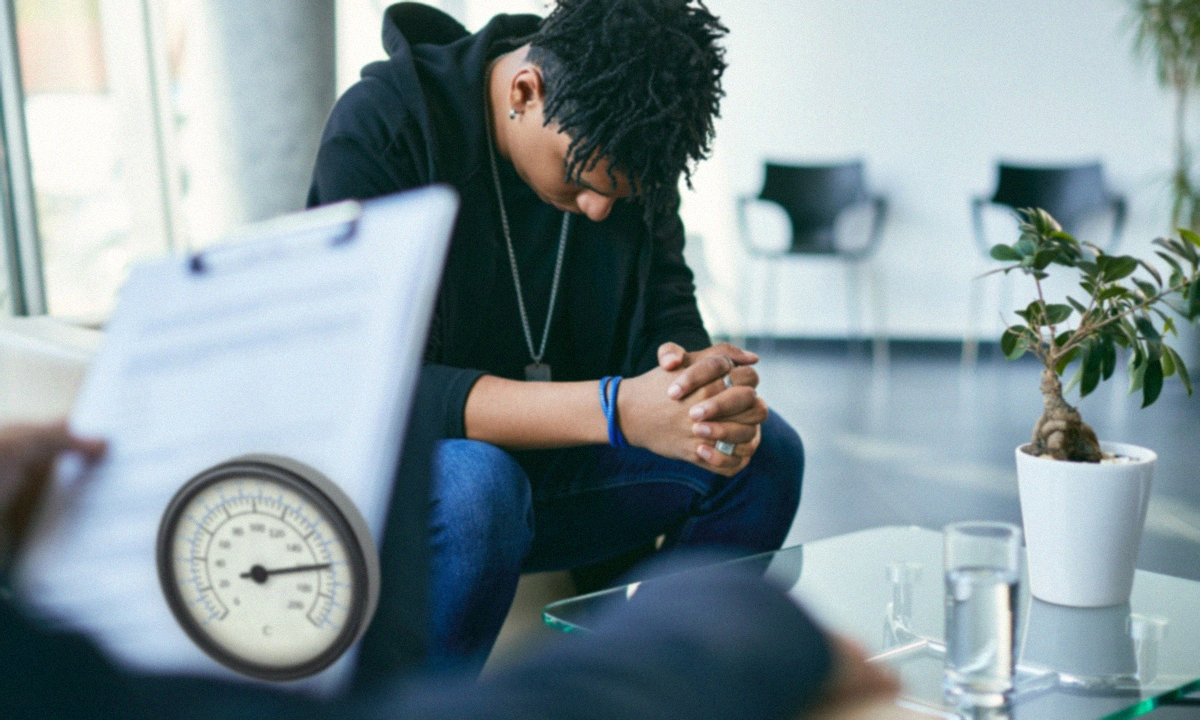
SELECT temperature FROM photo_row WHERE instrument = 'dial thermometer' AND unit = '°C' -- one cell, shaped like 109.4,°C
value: 160,°C
